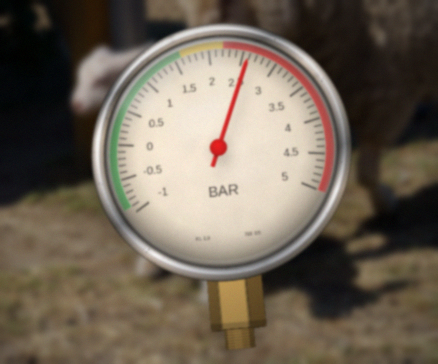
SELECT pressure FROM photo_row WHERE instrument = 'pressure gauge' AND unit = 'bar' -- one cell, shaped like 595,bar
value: 2.6,bar
